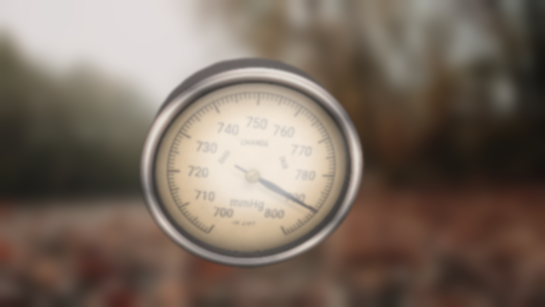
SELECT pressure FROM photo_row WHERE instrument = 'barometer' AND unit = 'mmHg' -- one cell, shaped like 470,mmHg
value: 790,mmHg
